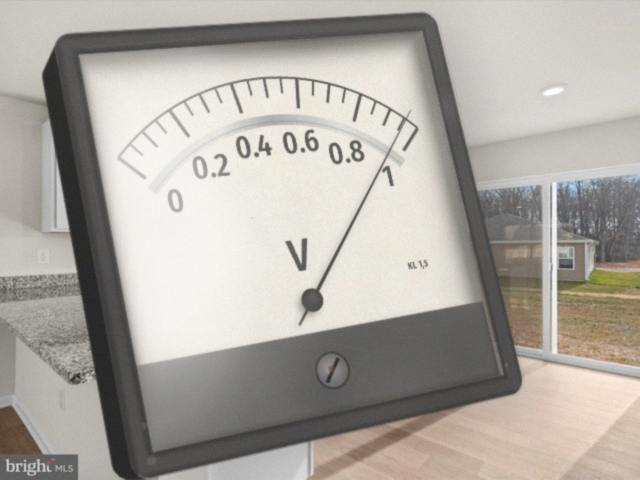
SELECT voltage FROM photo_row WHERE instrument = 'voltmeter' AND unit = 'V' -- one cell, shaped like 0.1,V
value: 0.95,V
